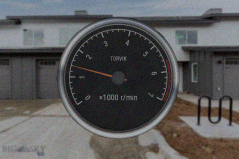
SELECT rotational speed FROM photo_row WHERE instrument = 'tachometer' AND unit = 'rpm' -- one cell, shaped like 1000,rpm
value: 1400,rpm
